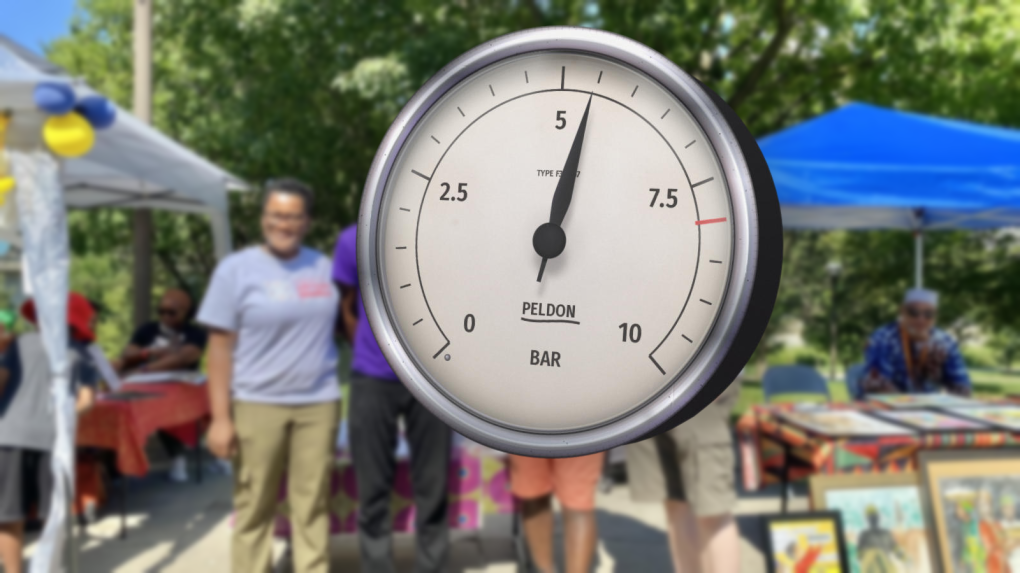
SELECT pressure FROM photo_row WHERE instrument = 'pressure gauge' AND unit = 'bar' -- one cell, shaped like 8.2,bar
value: 5.5,bar
